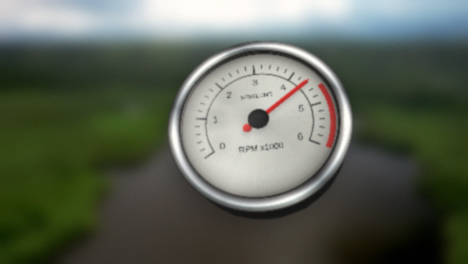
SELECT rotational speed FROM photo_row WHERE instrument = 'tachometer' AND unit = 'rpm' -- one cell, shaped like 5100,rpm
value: 4400,rpm
